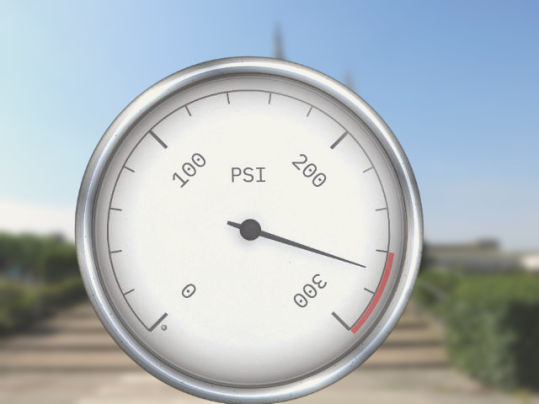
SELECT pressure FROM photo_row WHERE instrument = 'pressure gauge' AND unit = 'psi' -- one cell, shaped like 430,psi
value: 270,psi
